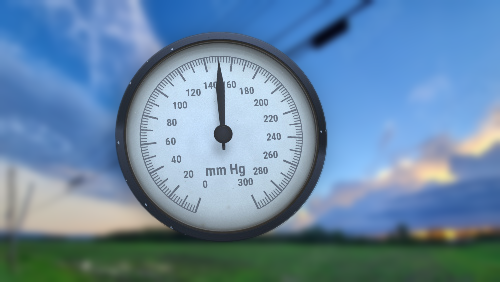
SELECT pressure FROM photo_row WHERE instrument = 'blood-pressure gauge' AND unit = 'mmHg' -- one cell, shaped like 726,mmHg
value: 150,mmHg
